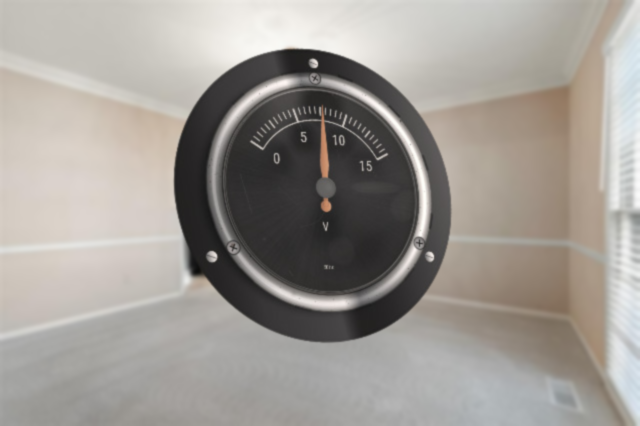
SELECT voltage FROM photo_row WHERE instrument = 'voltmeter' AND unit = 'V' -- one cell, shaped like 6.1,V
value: 7.5,V
